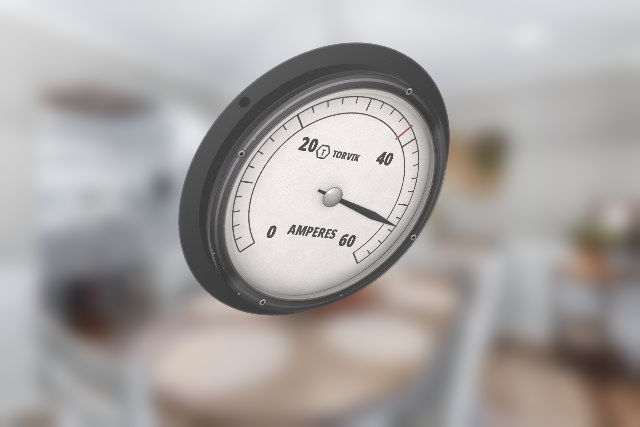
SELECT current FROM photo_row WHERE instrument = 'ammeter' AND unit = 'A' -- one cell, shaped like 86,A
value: 53,A
